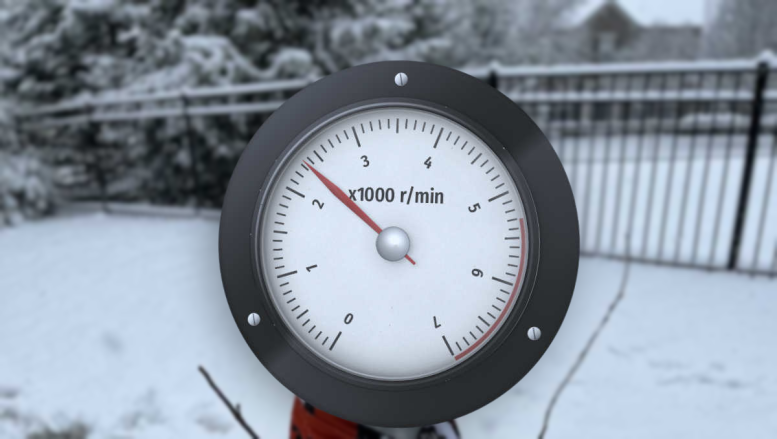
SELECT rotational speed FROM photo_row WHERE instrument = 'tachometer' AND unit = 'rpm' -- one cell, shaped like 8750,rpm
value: 2350,rpm
